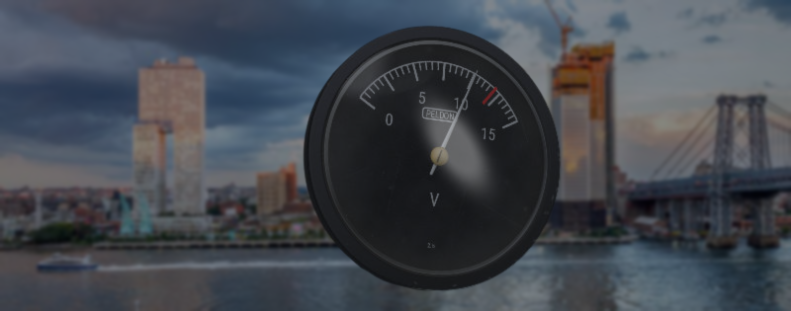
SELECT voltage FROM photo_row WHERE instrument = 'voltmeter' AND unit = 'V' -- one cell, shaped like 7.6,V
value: 10,V
